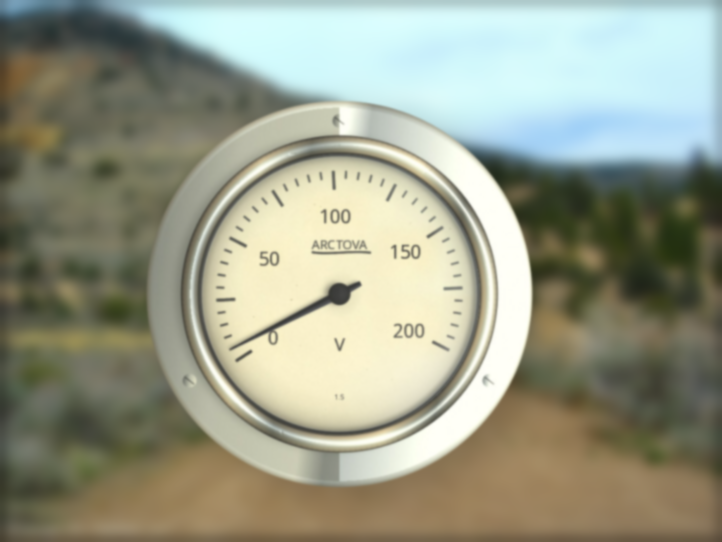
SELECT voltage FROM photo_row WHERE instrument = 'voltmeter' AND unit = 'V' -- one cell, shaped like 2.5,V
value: 5,V
